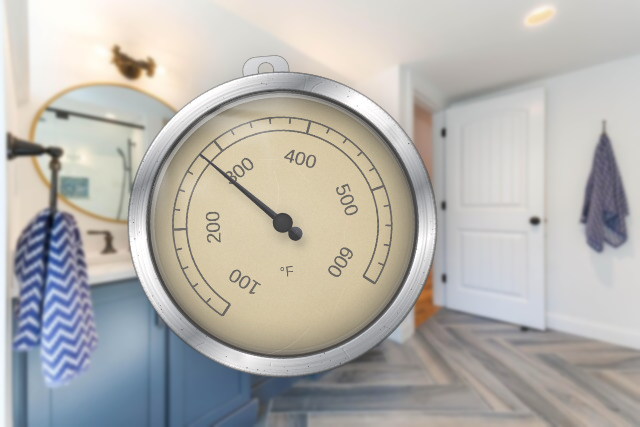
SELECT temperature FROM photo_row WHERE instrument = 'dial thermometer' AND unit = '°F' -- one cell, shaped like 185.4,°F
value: 280,°F
